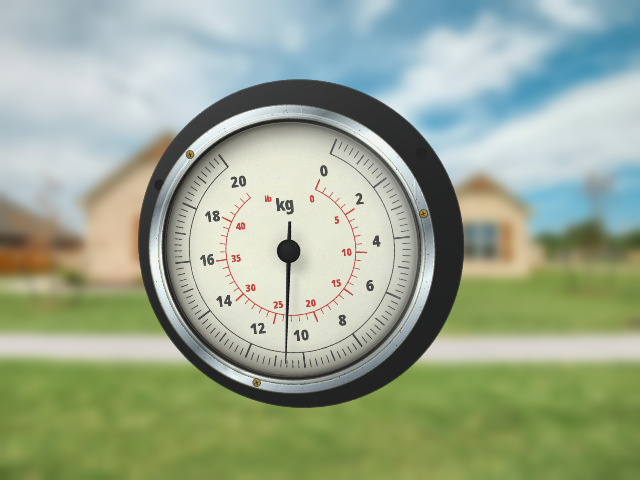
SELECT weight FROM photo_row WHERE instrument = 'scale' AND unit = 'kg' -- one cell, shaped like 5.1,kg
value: 10.6,kg
